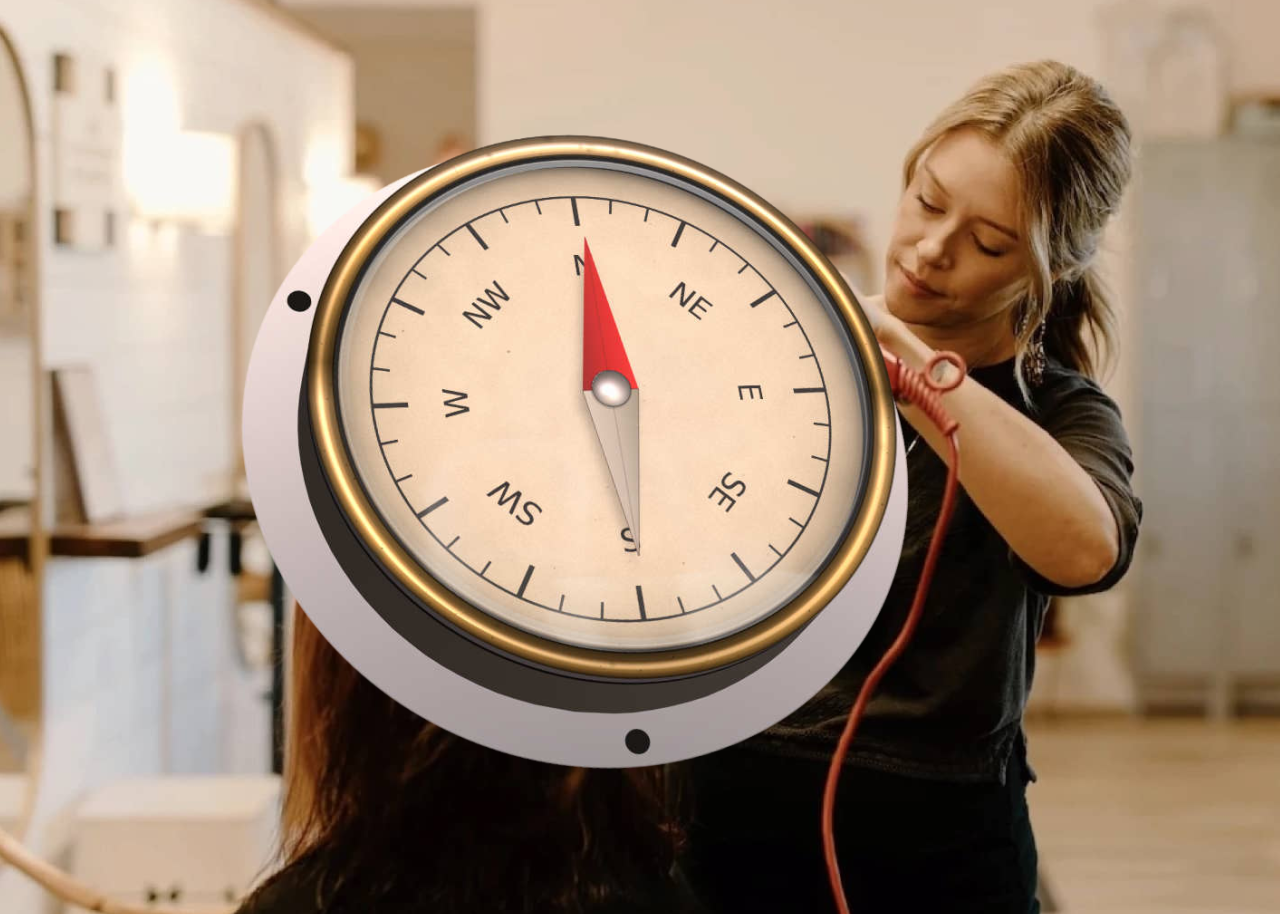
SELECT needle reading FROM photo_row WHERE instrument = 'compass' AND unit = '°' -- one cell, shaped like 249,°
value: 0,°
